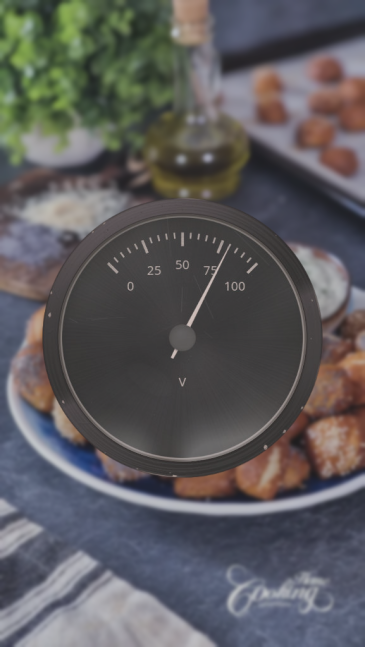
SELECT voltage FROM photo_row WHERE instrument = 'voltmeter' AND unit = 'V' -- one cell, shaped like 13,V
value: 80,V
